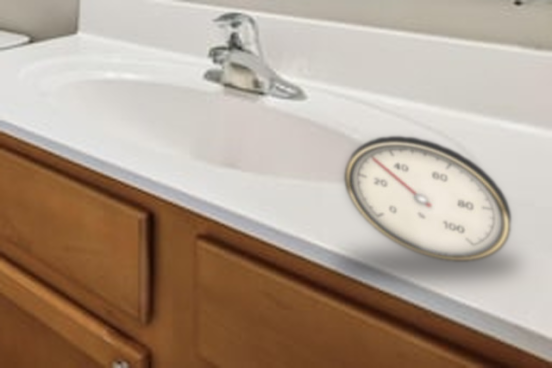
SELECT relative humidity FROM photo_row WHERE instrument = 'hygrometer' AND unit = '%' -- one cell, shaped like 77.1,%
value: 32,%
